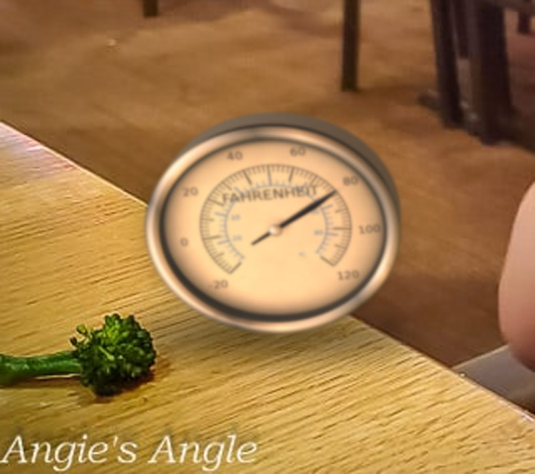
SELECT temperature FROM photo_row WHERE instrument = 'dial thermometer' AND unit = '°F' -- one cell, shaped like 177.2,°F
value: 80,°F
